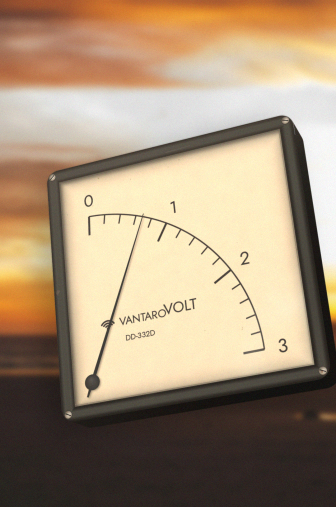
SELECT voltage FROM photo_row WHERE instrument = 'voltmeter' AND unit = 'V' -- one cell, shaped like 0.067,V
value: 0.7,V
